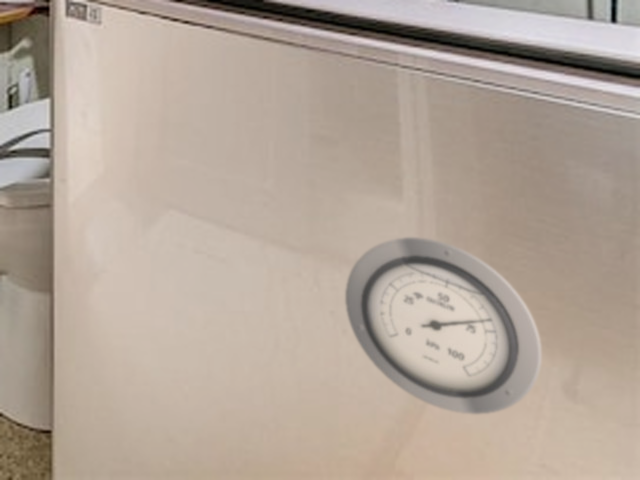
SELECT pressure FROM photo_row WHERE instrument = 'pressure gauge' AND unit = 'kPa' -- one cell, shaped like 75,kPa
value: 70,kPa
